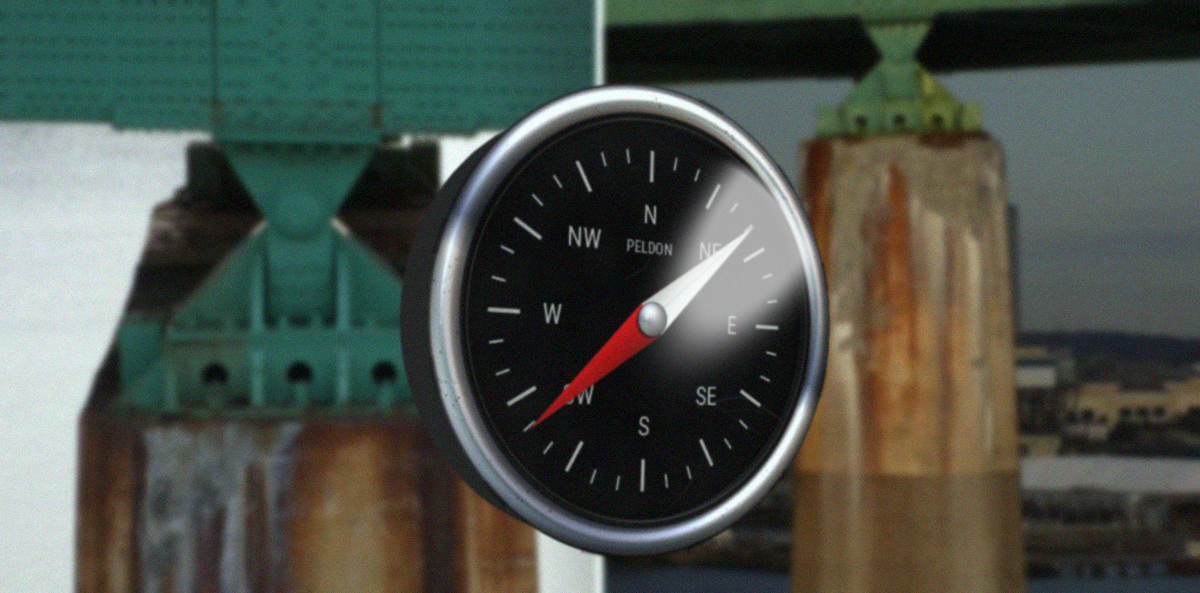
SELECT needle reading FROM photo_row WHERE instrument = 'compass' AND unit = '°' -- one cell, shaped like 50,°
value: 230,°
